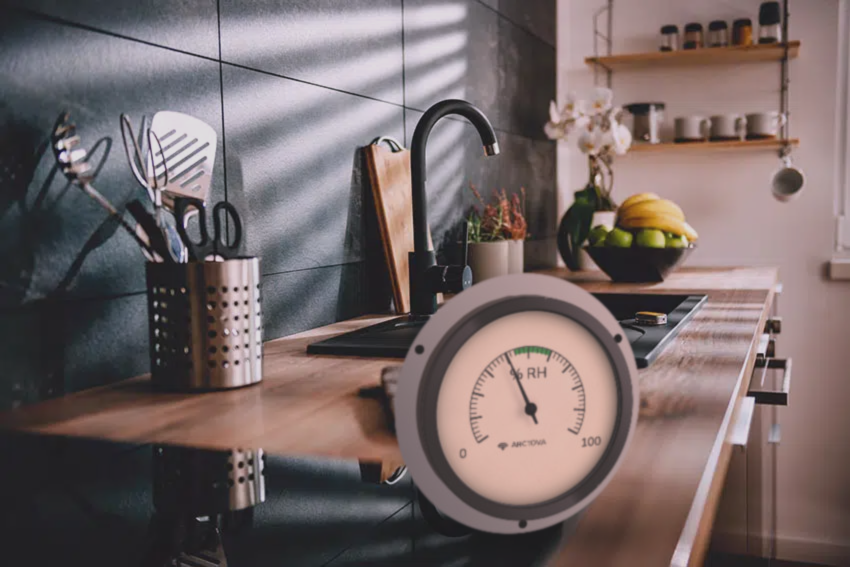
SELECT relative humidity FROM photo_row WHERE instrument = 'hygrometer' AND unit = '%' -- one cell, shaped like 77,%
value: 40,%
